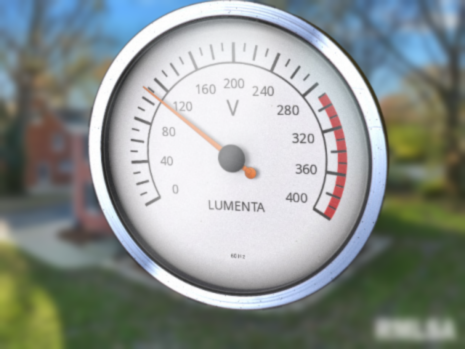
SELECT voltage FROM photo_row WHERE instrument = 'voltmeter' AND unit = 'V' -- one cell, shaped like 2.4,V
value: 110,V
